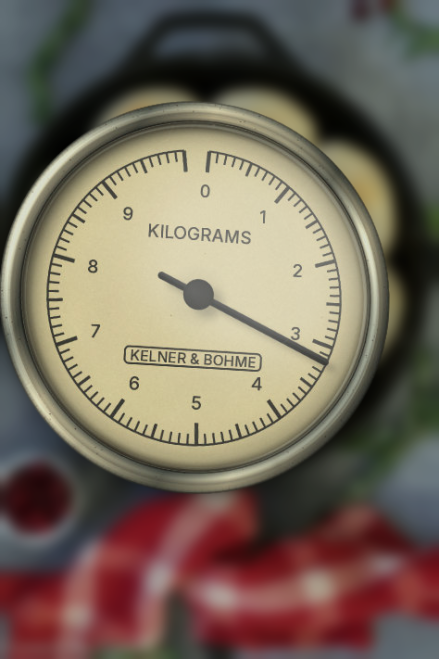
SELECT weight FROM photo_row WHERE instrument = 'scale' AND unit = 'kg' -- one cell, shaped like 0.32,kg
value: 3.2,kg
